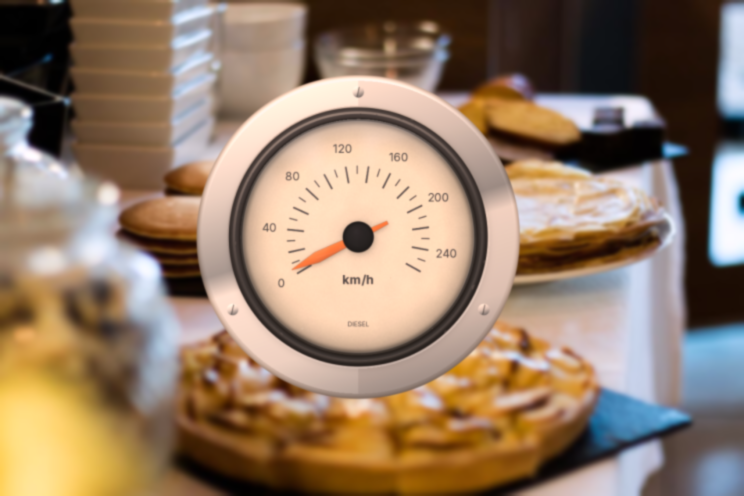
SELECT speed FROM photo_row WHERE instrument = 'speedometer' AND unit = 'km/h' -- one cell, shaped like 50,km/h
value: 5,km/h
